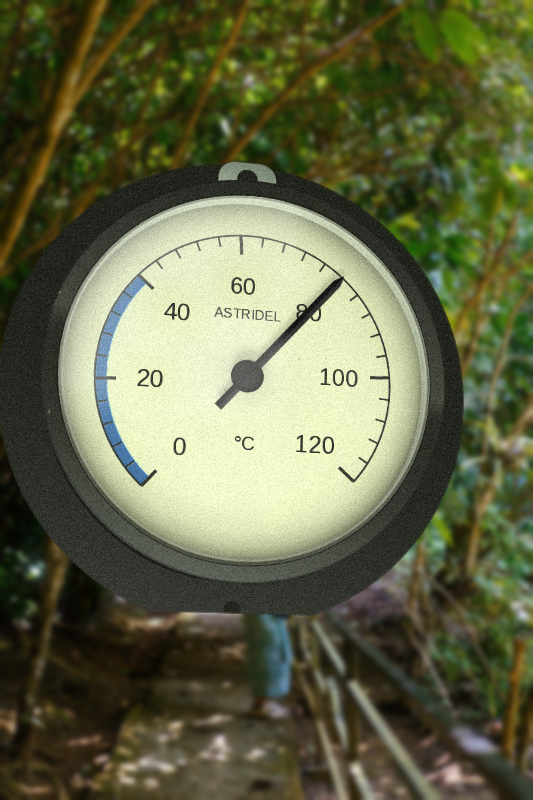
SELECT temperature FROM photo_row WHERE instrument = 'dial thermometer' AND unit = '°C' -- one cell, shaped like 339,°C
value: 80,°C
